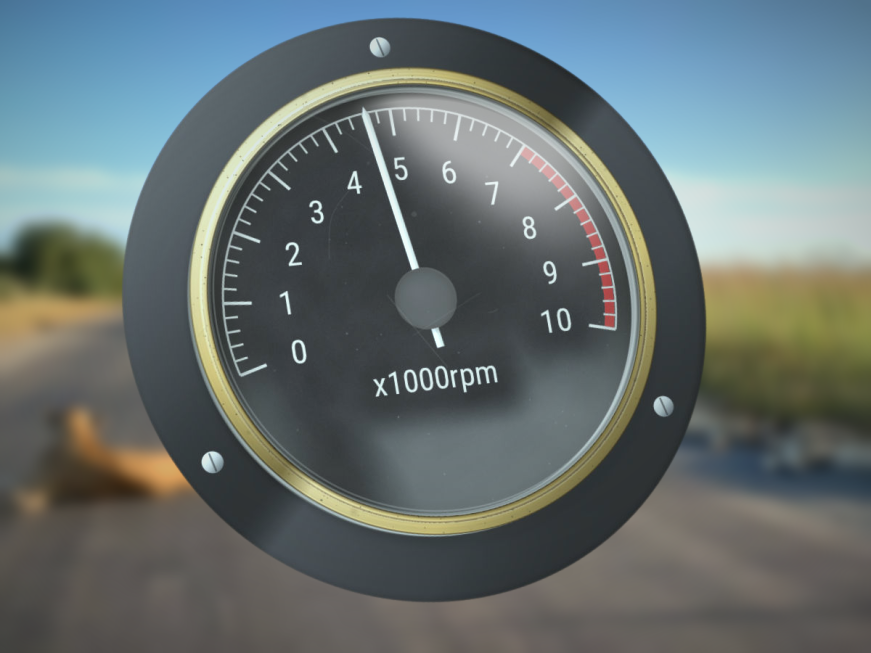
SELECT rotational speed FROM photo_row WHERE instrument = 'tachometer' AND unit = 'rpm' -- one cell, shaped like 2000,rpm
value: 4600,rpm
